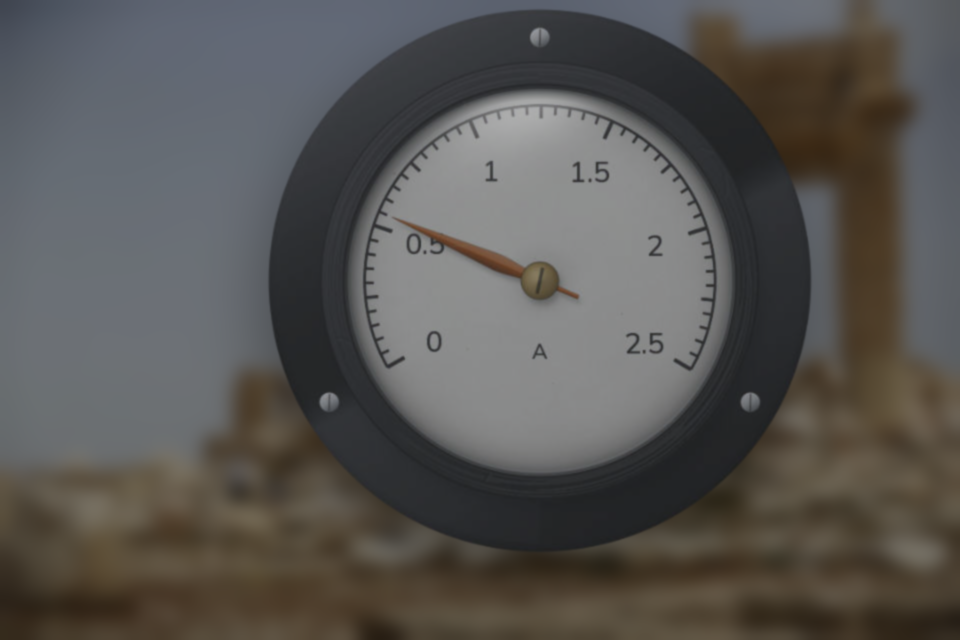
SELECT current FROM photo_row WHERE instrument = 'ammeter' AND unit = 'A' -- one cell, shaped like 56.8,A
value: 0.55,A
